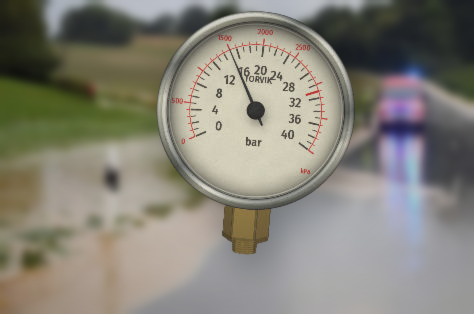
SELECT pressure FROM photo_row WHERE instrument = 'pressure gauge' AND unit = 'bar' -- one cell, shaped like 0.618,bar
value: 15,bar
